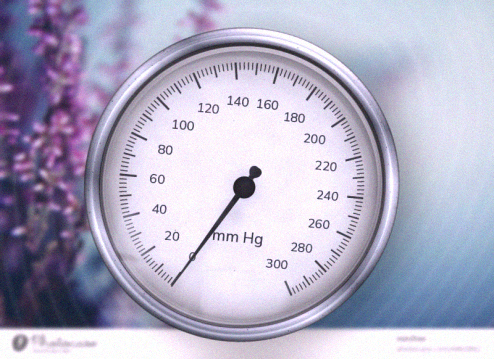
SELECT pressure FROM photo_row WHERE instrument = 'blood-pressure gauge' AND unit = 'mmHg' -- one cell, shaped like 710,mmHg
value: 0,mmHg
